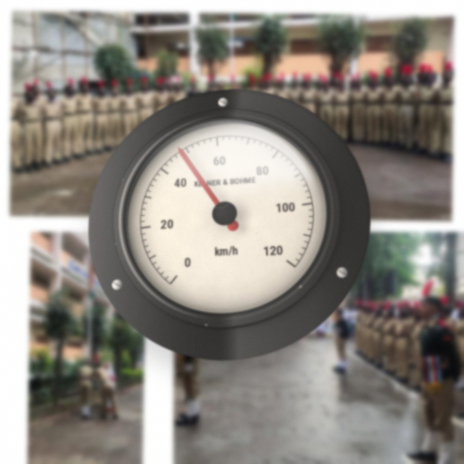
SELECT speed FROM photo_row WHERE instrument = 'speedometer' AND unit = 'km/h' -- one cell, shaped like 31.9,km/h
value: 48,km/h
